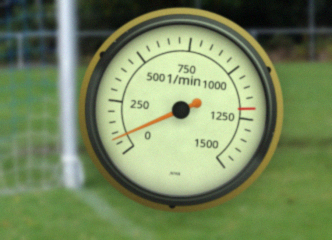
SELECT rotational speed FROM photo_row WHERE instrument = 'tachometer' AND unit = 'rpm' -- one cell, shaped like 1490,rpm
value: 75,rpm
